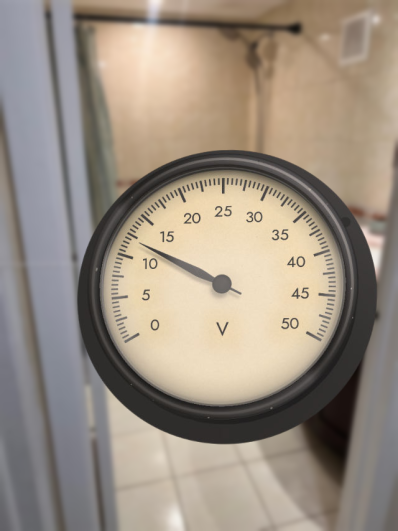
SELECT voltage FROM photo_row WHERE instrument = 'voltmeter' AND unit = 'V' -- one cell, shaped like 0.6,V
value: 12,V
